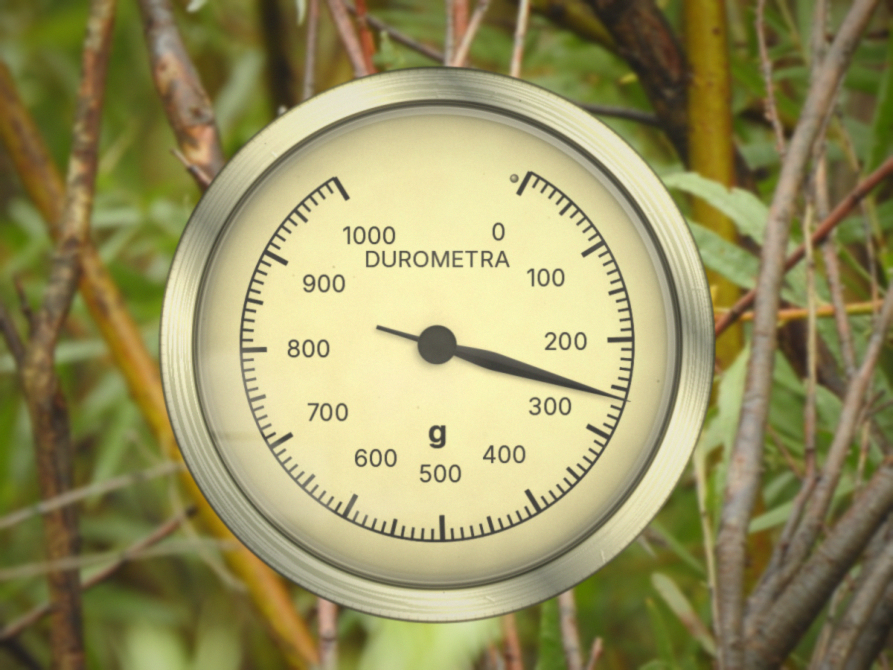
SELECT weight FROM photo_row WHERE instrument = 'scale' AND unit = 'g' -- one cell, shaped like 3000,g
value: 260,g
